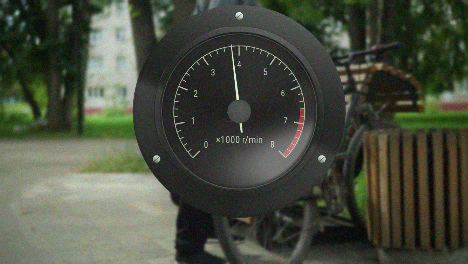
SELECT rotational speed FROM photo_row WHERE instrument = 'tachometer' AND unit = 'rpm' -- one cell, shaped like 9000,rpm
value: 3800,rpm
